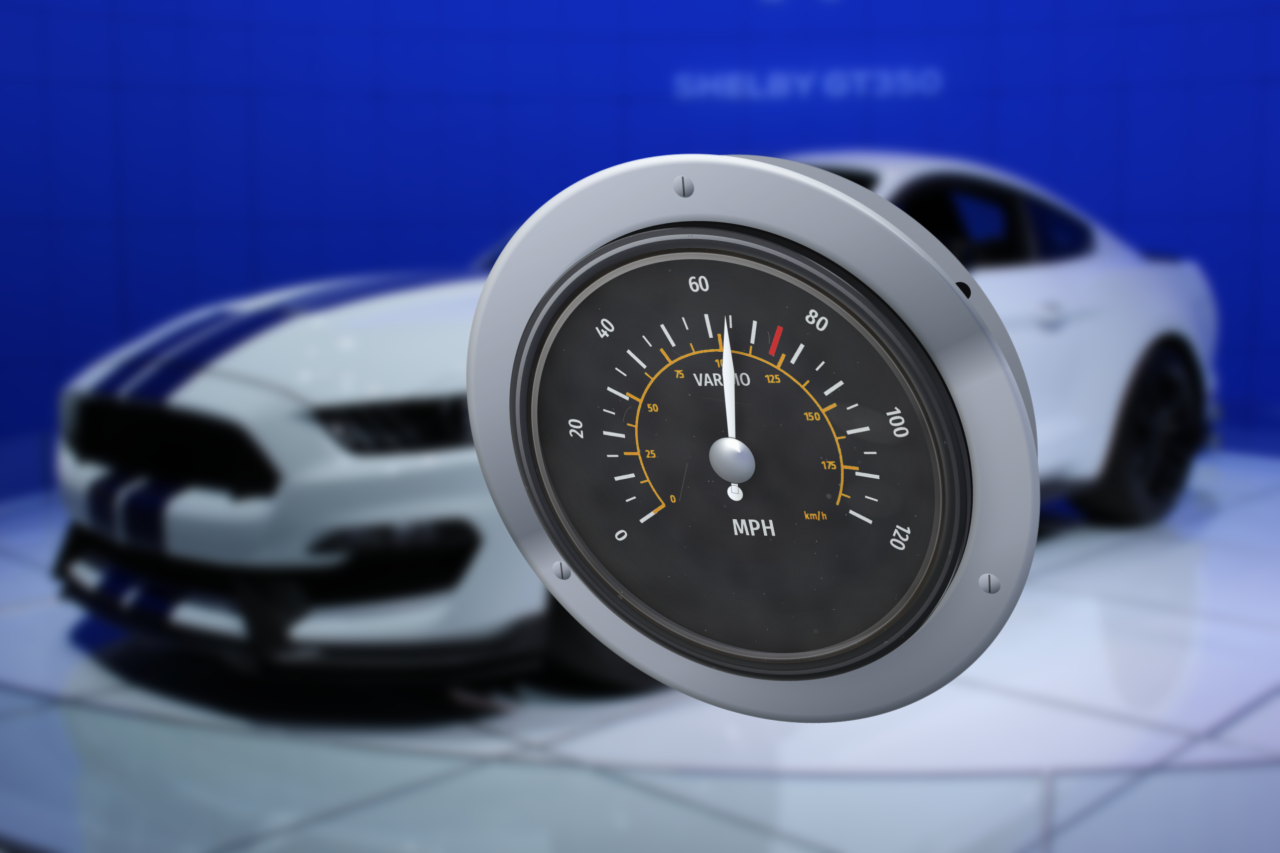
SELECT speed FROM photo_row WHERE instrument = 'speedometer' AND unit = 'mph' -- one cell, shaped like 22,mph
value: 65,mph
